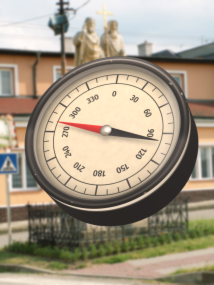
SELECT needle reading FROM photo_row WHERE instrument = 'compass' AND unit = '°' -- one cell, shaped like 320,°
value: 280,°
